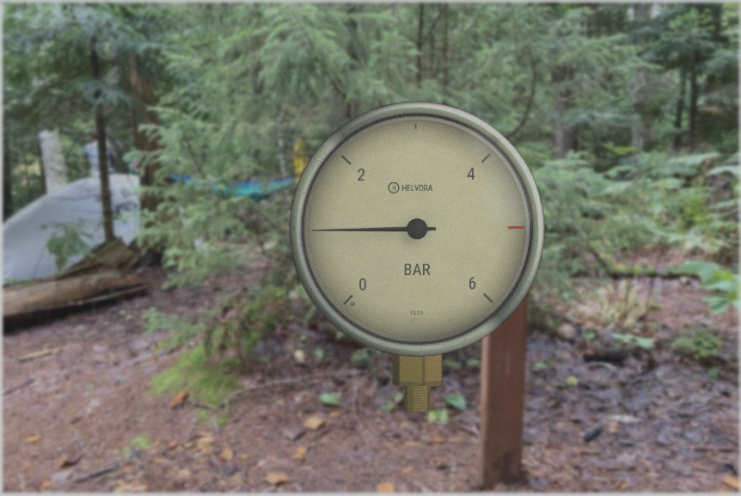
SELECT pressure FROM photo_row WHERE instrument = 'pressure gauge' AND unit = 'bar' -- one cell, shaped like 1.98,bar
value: 1,bar
